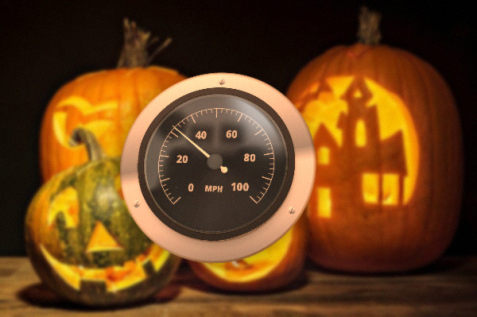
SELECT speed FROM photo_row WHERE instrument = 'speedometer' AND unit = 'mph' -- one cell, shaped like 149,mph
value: 32,mph
